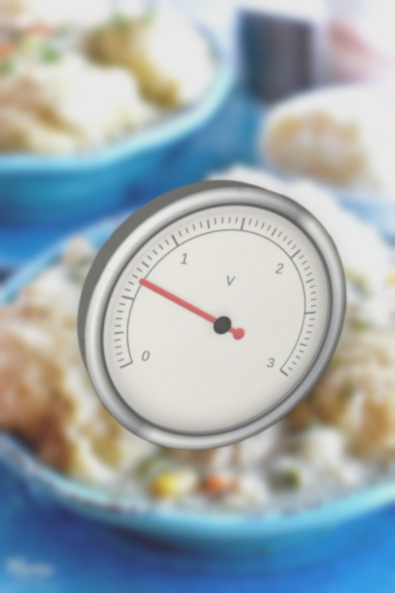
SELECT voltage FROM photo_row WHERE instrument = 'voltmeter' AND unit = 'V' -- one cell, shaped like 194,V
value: 0.65,V
